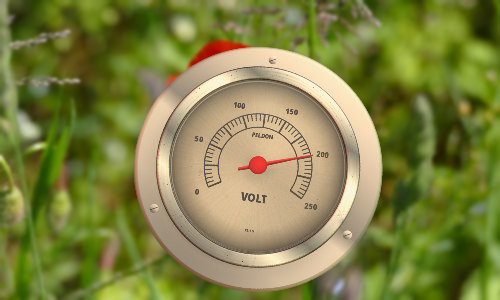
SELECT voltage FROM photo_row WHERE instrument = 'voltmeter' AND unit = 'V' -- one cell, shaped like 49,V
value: 200,V
